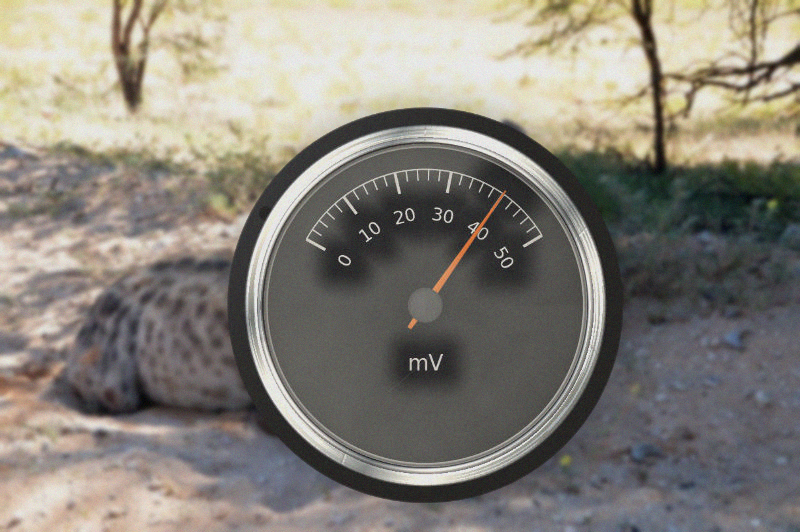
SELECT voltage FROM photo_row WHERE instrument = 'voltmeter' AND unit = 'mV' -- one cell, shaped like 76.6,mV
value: 40,mV
